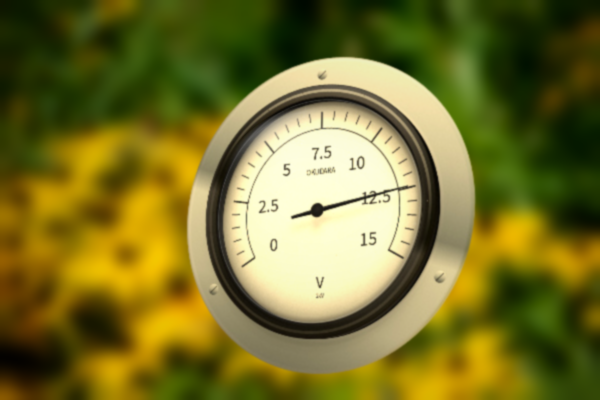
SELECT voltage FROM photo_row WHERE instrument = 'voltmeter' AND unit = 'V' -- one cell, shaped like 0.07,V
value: 12.5,V
